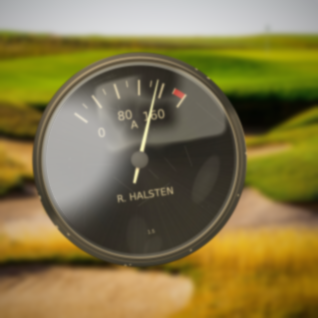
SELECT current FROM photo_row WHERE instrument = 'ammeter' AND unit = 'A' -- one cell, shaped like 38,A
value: 150,A
